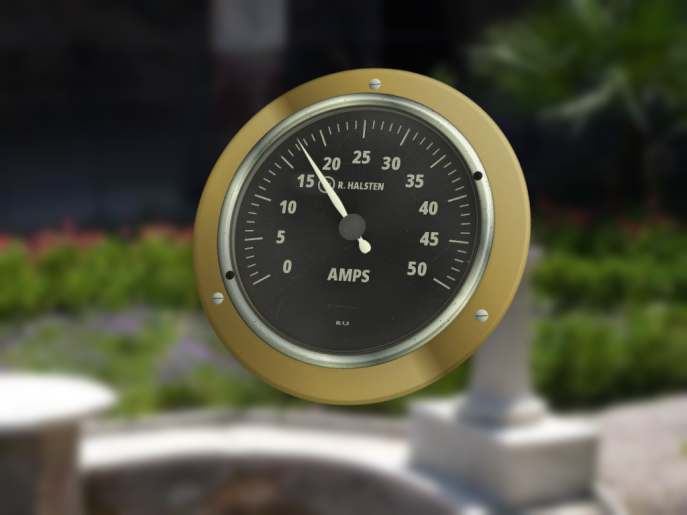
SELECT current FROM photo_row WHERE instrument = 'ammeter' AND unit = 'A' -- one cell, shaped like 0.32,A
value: 17.5,A
